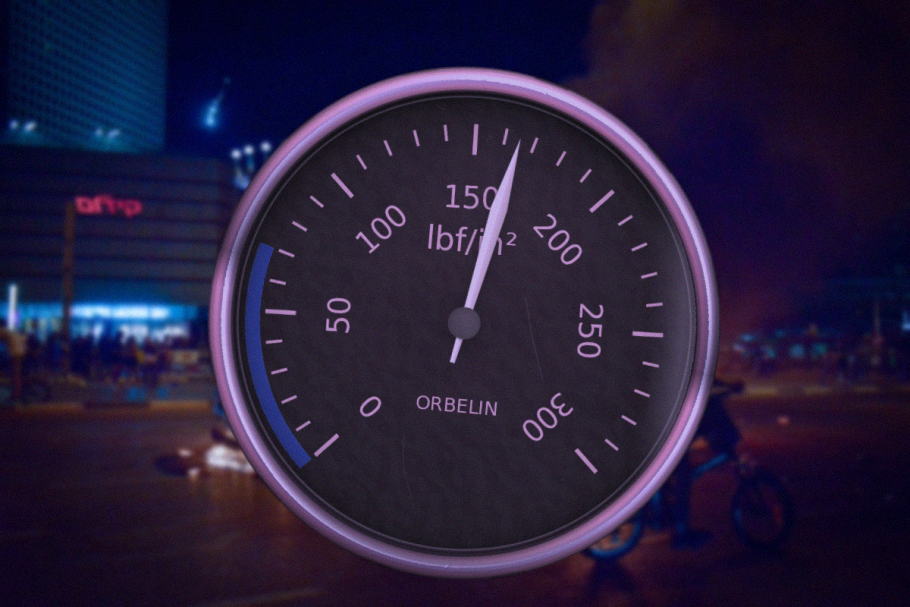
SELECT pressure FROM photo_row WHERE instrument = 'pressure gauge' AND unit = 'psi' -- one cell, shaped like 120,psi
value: 165,psi
